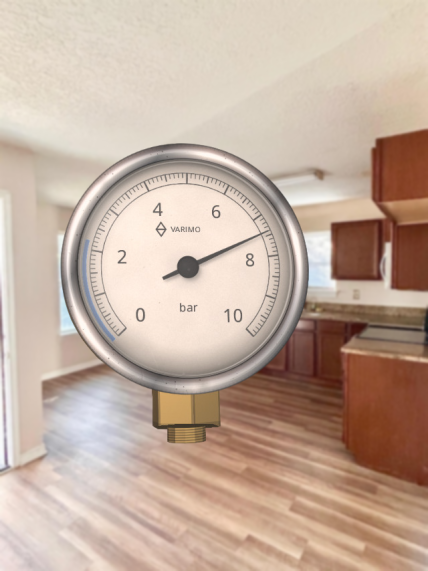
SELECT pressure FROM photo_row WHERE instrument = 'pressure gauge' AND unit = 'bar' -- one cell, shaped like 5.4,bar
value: 7.4,bar
